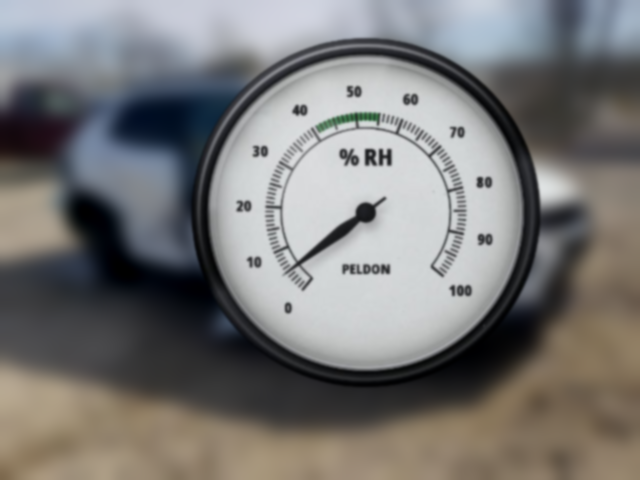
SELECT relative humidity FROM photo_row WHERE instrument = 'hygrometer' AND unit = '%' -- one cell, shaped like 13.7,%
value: 5,%
